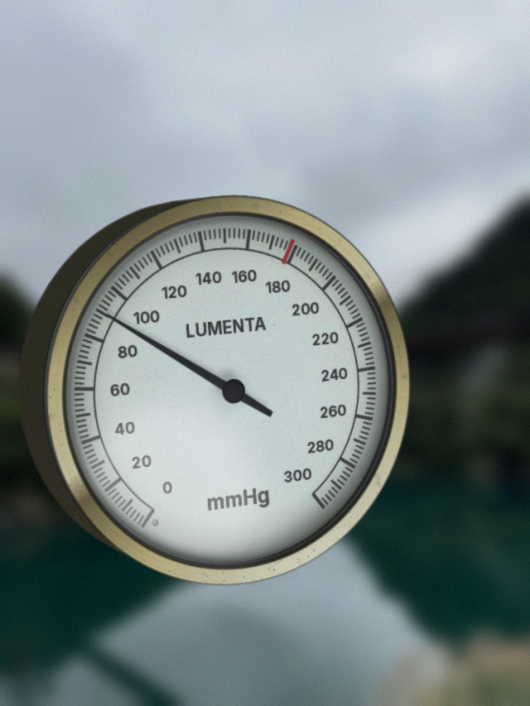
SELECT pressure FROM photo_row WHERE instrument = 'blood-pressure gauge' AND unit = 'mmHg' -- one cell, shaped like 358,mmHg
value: 90,mmHg
